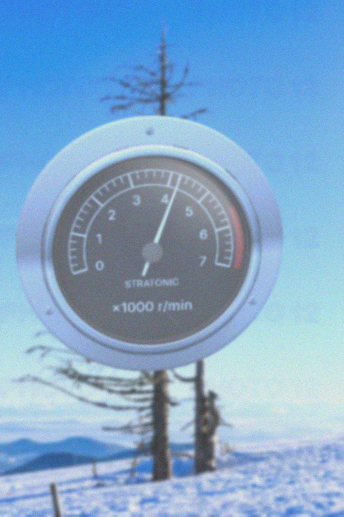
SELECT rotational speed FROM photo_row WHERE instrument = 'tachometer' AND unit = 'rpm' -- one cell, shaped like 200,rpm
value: 4200,rpm
